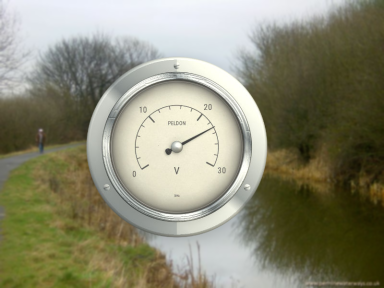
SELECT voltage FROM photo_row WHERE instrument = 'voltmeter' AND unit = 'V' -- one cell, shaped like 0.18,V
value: 23,V
